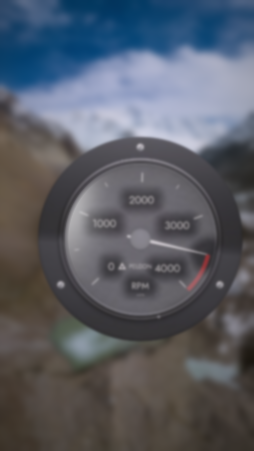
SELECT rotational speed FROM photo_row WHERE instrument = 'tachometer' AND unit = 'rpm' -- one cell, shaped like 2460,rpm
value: 3500,rpm
